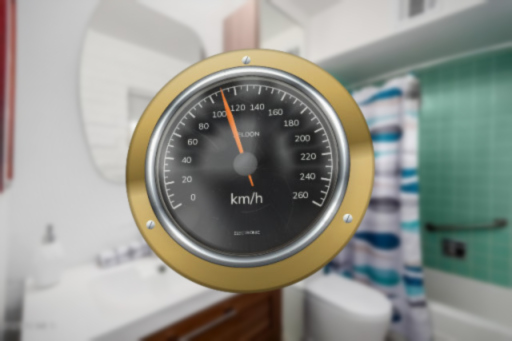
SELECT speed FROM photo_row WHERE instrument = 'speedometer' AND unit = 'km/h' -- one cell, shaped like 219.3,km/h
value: 110,km/h
